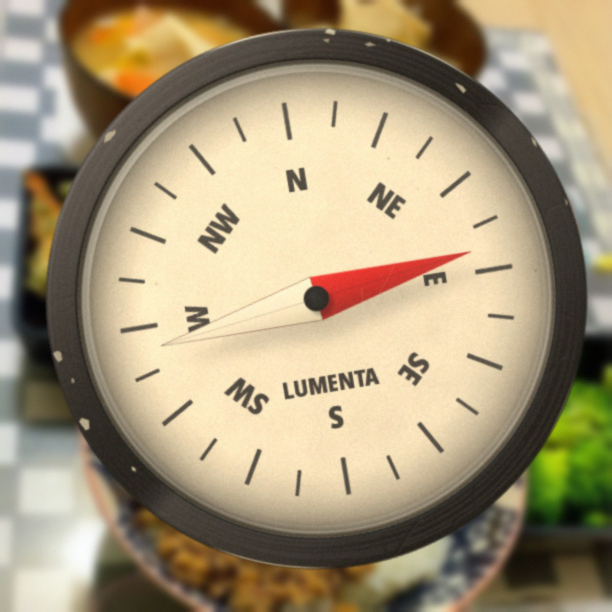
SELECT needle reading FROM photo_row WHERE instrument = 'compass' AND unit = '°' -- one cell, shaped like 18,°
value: 82.5,°
